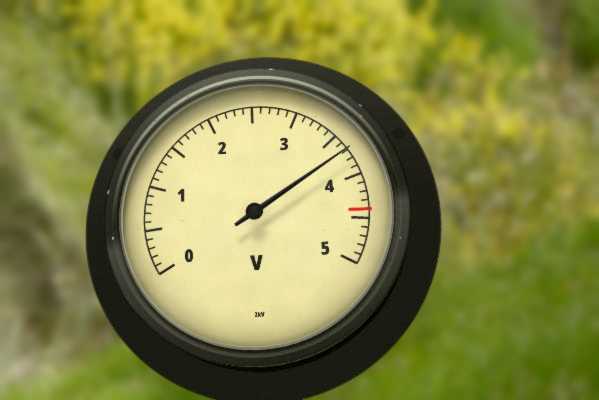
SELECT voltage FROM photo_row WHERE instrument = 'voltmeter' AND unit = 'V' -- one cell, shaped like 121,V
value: 3.7,V
